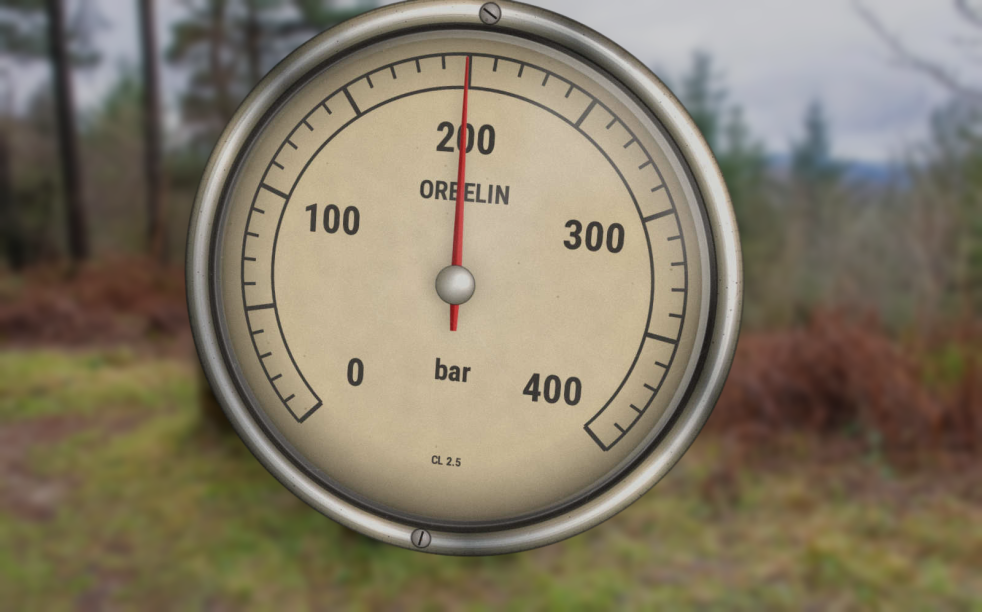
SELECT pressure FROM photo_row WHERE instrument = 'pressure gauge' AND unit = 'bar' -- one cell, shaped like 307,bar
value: 200,bar
